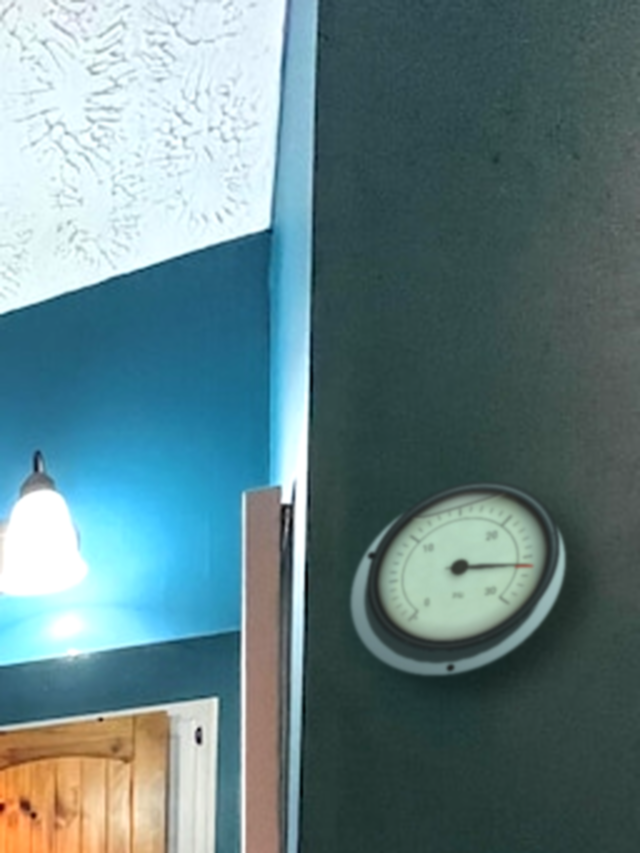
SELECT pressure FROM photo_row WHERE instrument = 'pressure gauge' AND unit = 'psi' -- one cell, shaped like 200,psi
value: 26,psi
